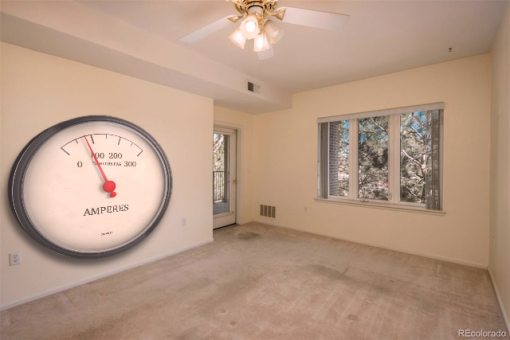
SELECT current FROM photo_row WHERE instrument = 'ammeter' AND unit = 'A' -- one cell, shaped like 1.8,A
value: 75,A
